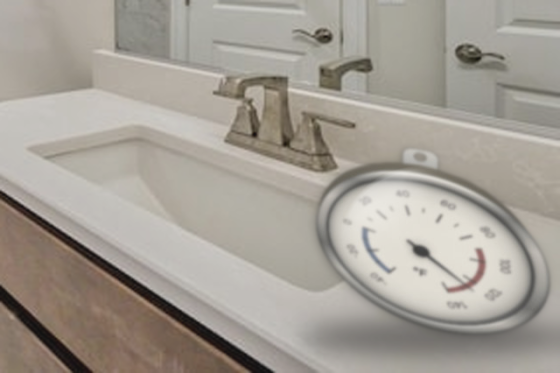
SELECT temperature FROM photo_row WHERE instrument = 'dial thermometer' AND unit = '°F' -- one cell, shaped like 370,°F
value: 125,°F
